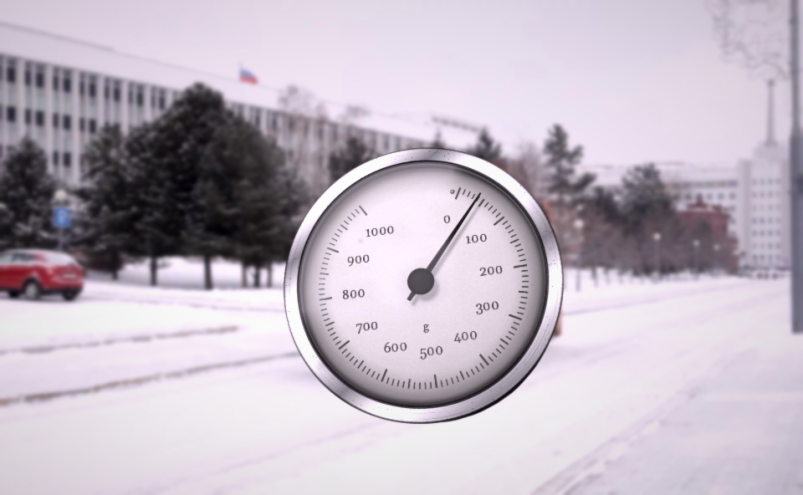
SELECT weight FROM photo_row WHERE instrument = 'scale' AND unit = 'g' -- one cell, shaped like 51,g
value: 40,g
